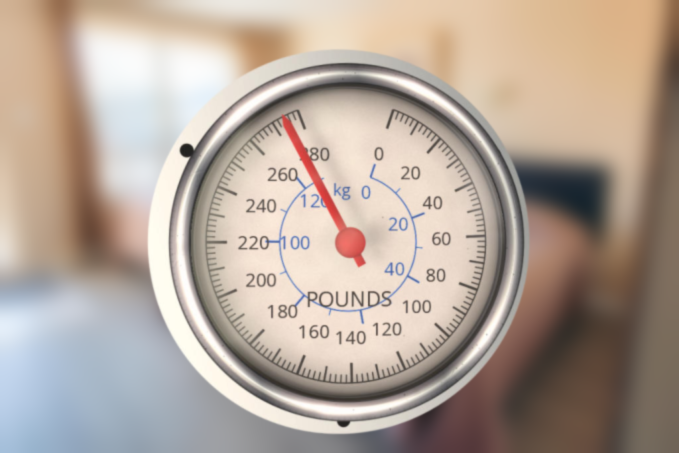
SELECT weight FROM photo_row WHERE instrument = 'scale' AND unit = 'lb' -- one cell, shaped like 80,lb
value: 274,lb
